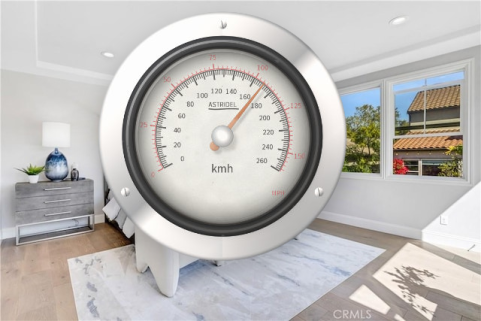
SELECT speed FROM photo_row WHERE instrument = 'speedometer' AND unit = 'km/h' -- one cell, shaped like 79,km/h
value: 170,km/h
